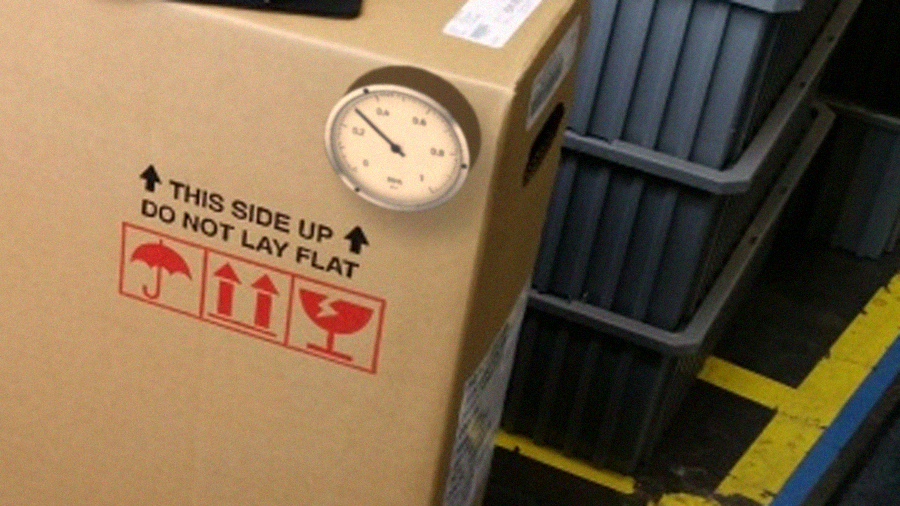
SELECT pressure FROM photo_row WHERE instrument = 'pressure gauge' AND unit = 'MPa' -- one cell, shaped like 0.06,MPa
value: 0.3,MPa
